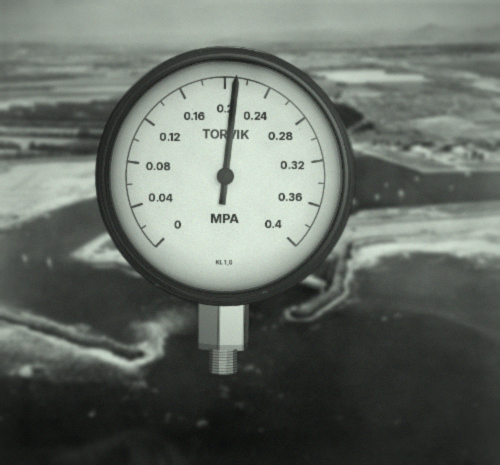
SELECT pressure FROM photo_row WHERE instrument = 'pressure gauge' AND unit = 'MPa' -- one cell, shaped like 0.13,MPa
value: 0.21,MPa
